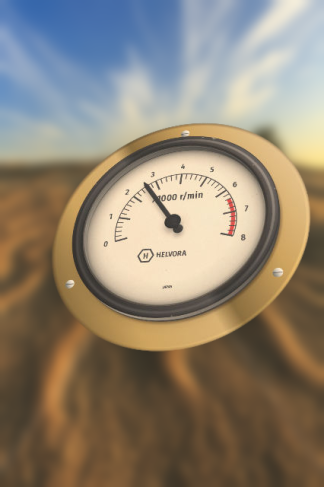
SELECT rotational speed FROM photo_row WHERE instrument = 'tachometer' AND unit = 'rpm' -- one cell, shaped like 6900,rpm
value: 2600,rpm
